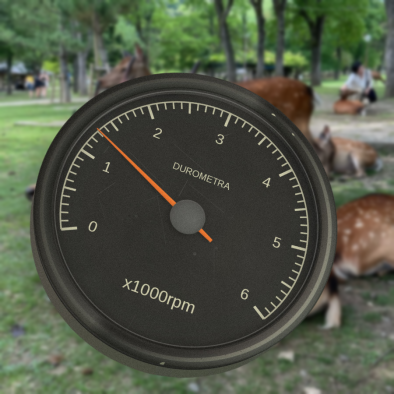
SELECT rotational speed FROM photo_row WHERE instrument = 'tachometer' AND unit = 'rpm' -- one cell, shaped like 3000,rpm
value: 1300,rpm
